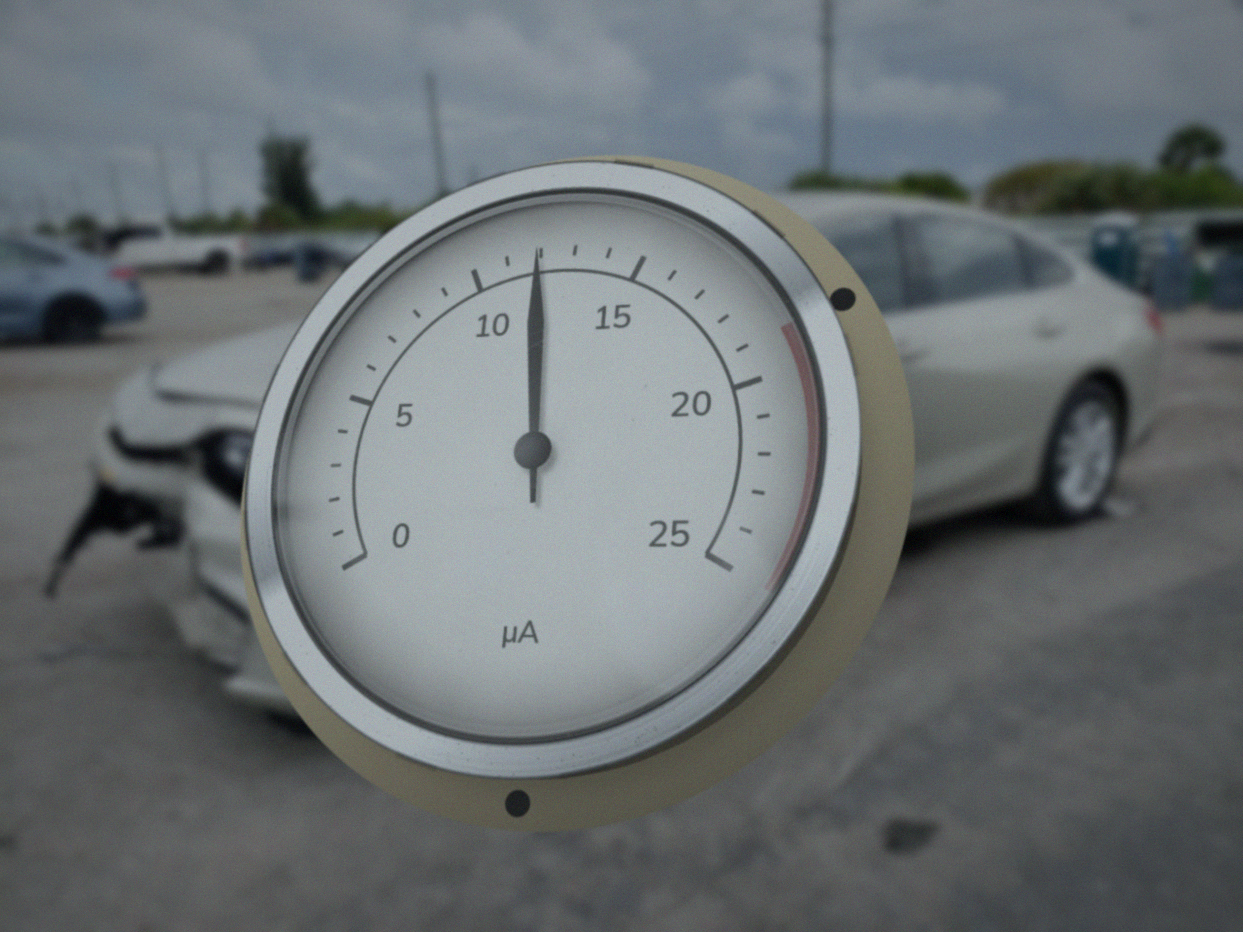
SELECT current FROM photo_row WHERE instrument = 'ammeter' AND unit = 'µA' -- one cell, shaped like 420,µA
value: 12,µA
